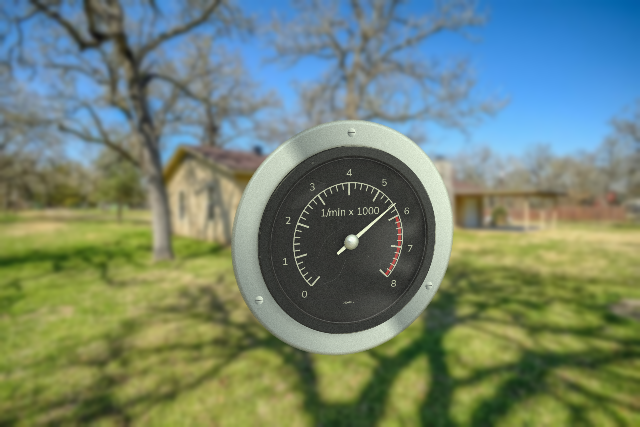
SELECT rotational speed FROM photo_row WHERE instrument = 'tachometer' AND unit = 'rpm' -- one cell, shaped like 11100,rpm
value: 5600,rpm
